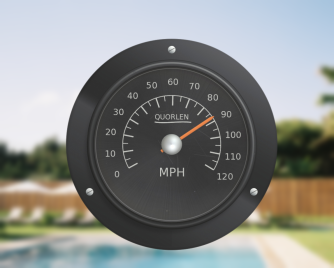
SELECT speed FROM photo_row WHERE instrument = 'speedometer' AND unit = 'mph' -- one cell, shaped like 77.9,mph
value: 87.5,mph
